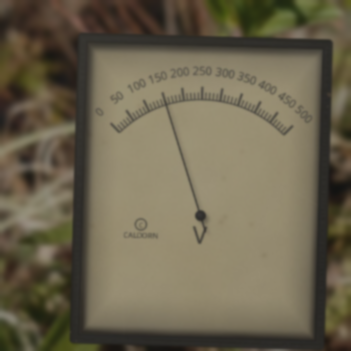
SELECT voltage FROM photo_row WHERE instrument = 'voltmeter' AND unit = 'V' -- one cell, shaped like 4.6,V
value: 150,V
